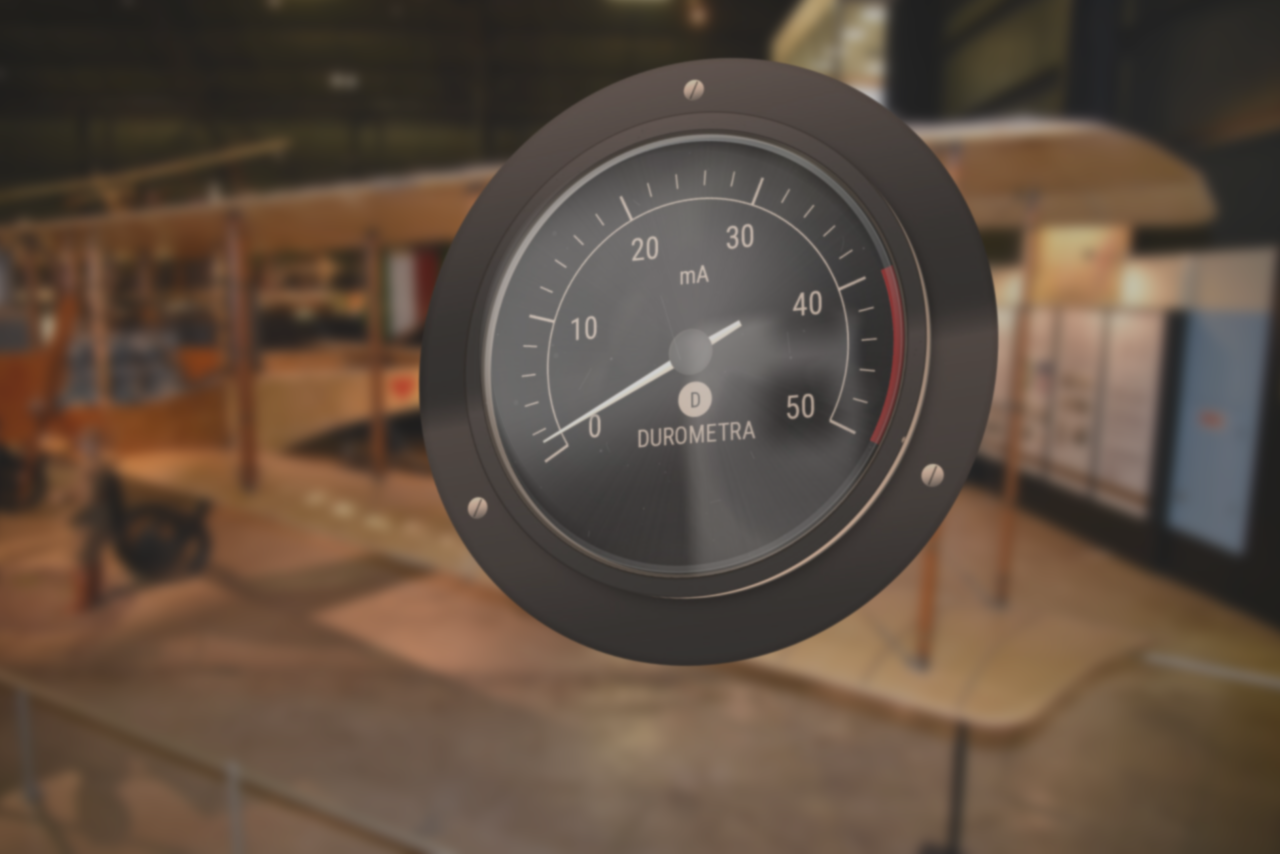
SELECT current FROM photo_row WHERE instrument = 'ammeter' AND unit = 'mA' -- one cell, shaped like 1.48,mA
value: 1,mA
